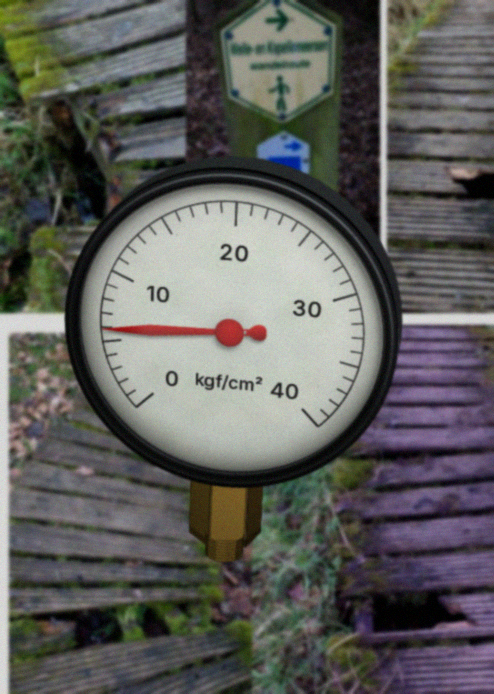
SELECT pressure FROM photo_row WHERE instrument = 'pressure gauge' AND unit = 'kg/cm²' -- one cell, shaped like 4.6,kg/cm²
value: 6,kg/cm²
